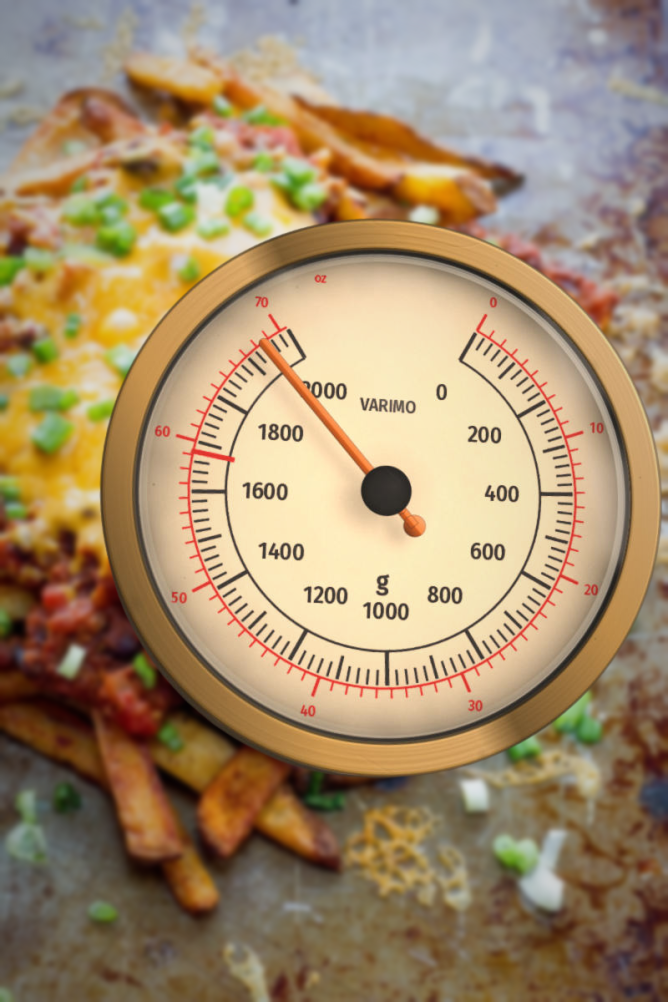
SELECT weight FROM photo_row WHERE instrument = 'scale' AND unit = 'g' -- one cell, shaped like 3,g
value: 1940,g
